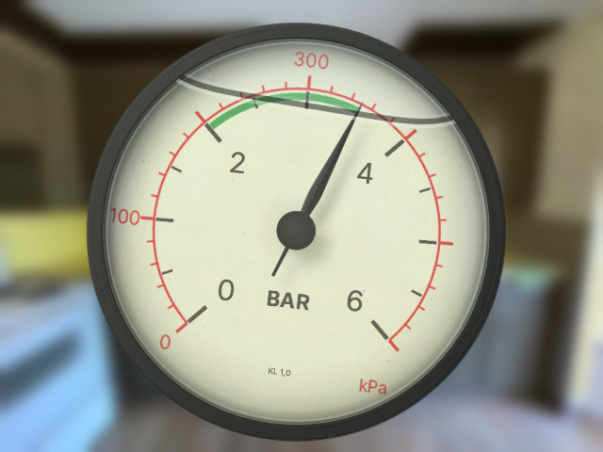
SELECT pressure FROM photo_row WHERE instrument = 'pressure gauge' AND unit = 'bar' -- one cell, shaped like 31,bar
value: 3.5,bar
